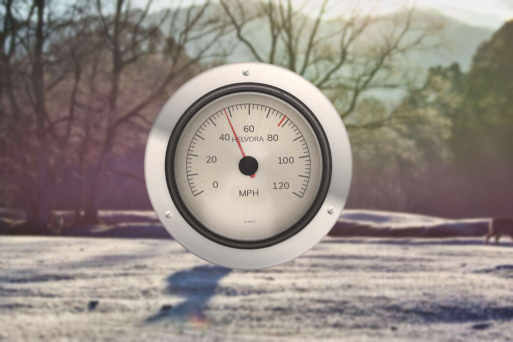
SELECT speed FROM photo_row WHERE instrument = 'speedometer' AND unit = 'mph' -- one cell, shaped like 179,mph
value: 48,mph
